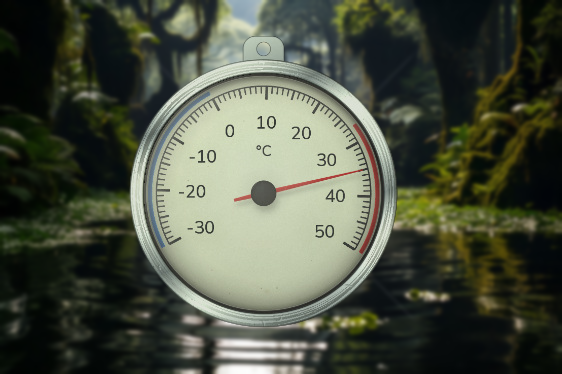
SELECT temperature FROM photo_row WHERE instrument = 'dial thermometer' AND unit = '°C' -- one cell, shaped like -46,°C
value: 35,°C
